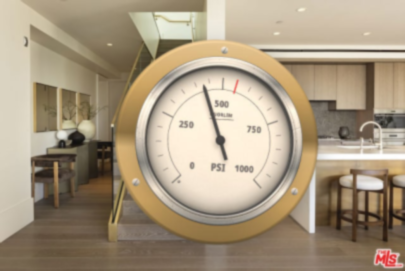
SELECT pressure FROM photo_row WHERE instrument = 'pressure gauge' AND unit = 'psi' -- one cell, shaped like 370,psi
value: 425,psi
